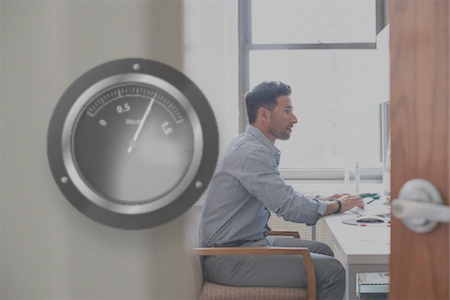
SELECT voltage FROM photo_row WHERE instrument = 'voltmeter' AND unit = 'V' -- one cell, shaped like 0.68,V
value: 1,V
